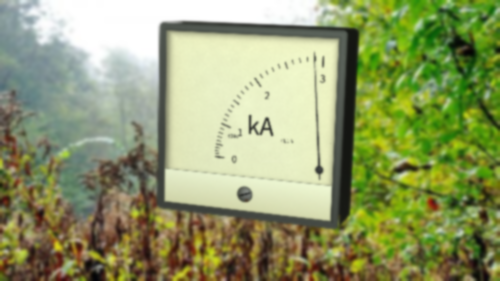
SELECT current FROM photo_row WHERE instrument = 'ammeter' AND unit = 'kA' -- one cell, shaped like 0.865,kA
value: 2.9,kA
